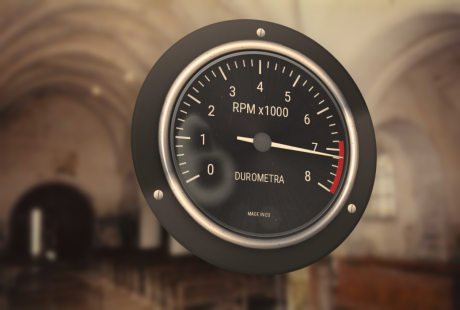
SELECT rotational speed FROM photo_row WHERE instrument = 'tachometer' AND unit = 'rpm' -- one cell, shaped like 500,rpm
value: 7200,rpm
